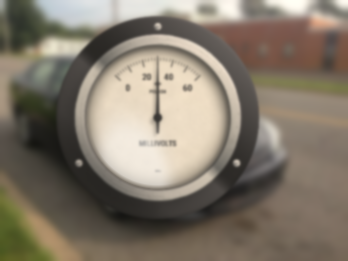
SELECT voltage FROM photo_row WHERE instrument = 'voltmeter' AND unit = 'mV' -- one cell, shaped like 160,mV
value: 30,mV
